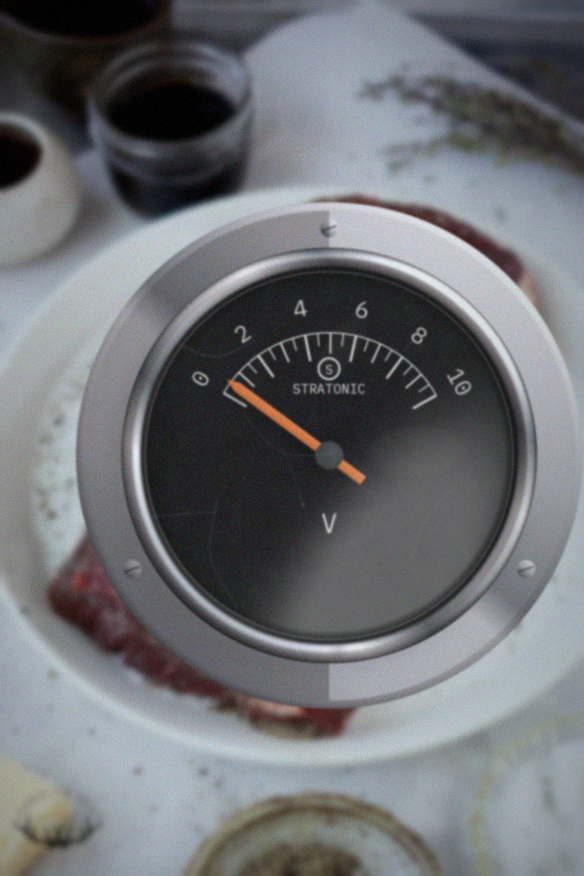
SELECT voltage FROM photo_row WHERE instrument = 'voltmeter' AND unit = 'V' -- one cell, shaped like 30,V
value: 0.5,V
